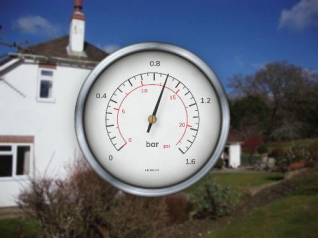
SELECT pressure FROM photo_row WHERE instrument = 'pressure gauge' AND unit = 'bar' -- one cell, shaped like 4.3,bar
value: 0.9,bar
